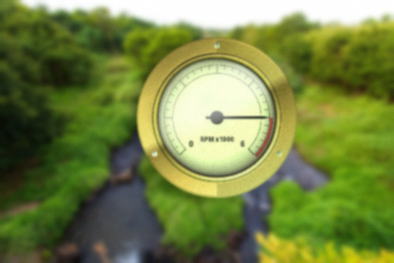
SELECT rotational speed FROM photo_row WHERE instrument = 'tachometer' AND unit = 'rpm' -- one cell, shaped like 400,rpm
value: 5000,rpm
